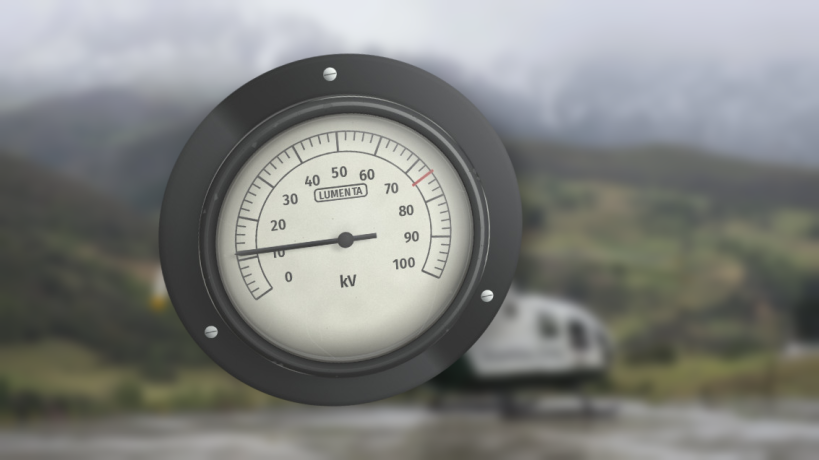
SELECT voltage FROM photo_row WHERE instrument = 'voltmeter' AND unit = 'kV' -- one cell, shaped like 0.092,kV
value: 12,kV
